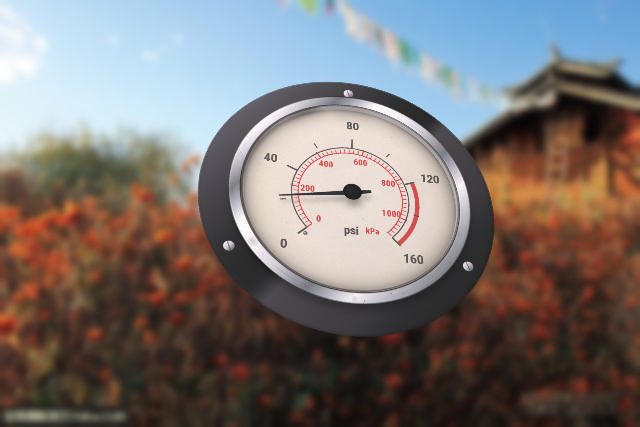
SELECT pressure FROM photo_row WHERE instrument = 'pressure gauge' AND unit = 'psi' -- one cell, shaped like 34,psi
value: 20,psi
